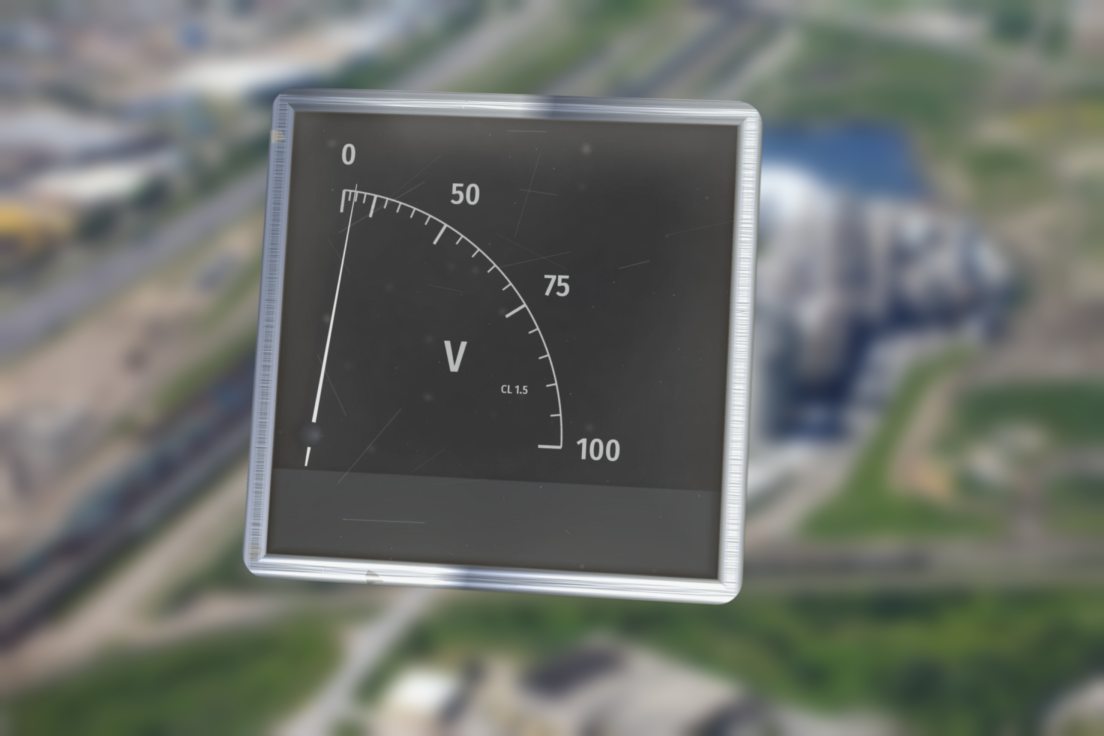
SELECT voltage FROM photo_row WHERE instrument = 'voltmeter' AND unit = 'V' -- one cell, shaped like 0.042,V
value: 15,V
